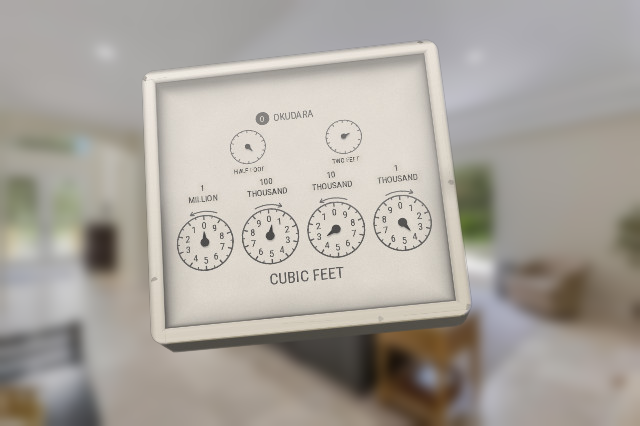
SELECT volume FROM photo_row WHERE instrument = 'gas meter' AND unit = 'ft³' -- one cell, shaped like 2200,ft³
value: 3400,ft³
